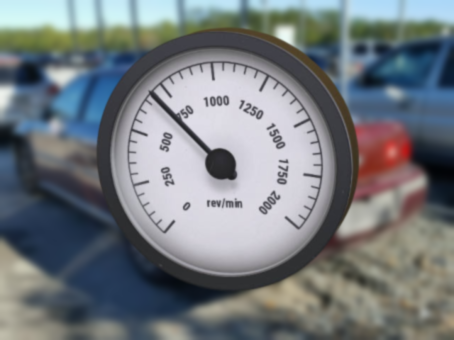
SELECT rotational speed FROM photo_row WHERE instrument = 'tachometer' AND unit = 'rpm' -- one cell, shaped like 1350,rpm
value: 700,rpm
